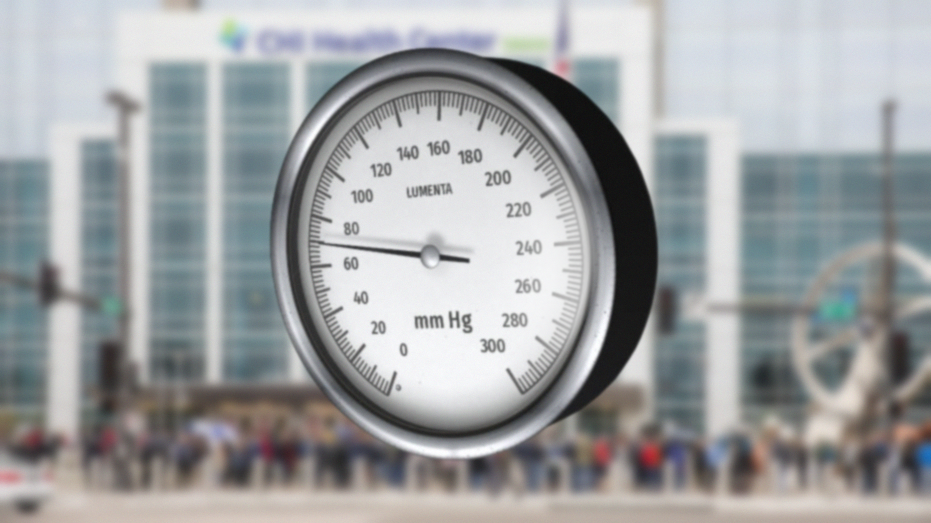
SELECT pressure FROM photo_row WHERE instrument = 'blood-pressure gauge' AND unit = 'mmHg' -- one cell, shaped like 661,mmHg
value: 70,mmHg
